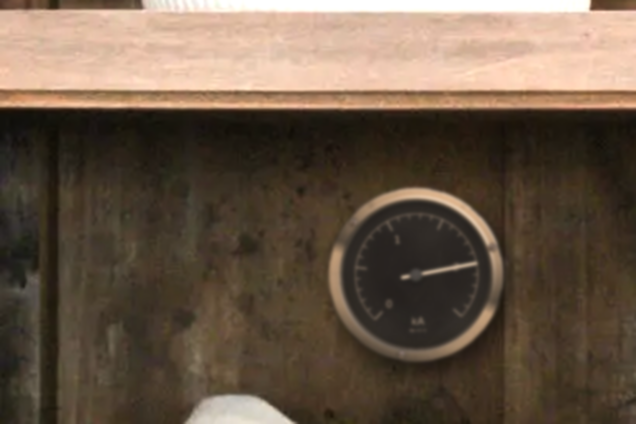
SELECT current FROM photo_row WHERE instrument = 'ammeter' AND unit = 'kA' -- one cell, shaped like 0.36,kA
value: 2,kA
